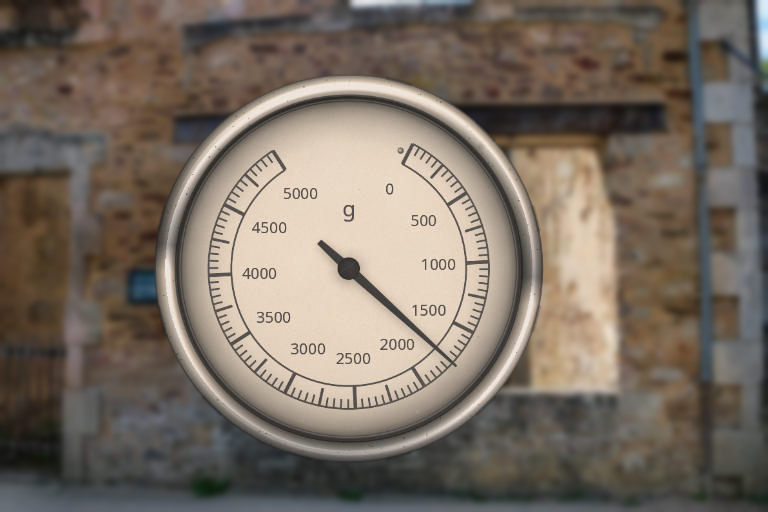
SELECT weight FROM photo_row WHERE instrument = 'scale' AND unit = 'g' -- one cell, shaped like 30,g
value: 1750,g
